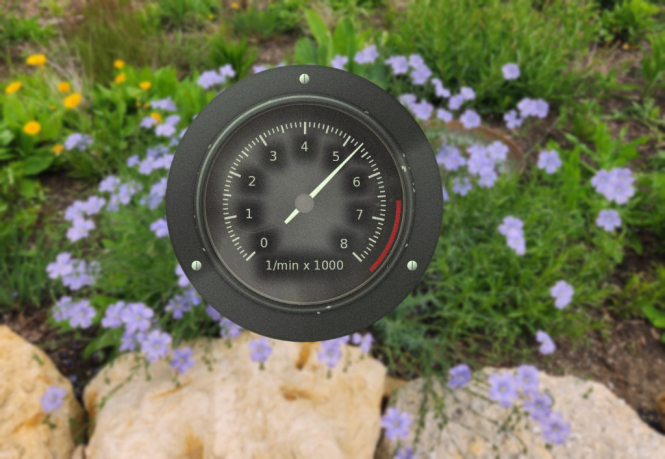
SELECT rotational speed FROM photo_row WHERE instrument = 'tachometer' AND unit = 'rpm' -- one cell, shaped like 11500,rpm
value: 5300,rpm
